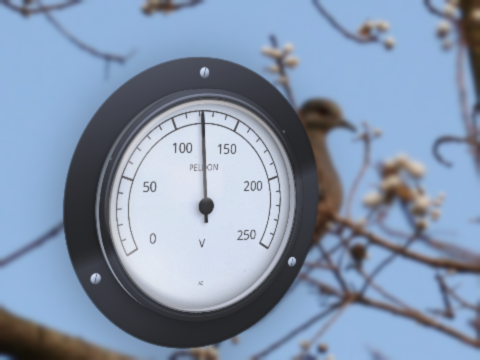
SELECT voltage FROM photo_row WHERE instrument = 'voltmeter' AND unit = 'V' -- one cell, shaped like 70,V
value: 120,V
